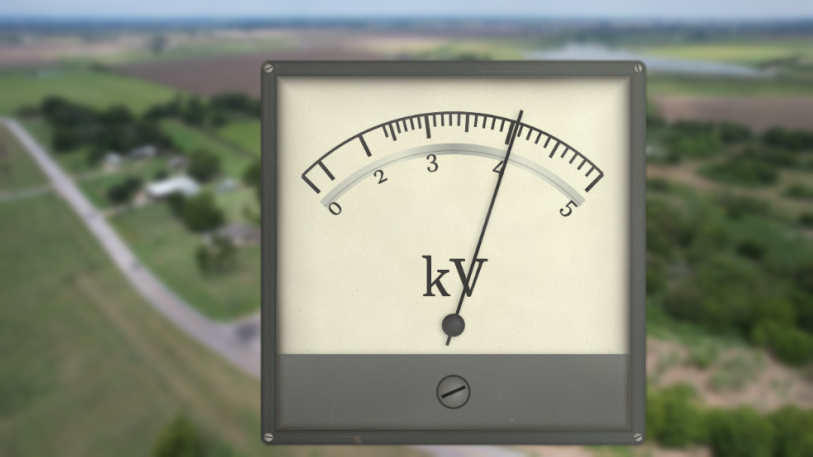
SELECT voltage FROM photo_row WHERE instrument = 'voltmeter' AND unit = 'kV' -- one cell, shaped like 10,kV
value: 4.05,kV
